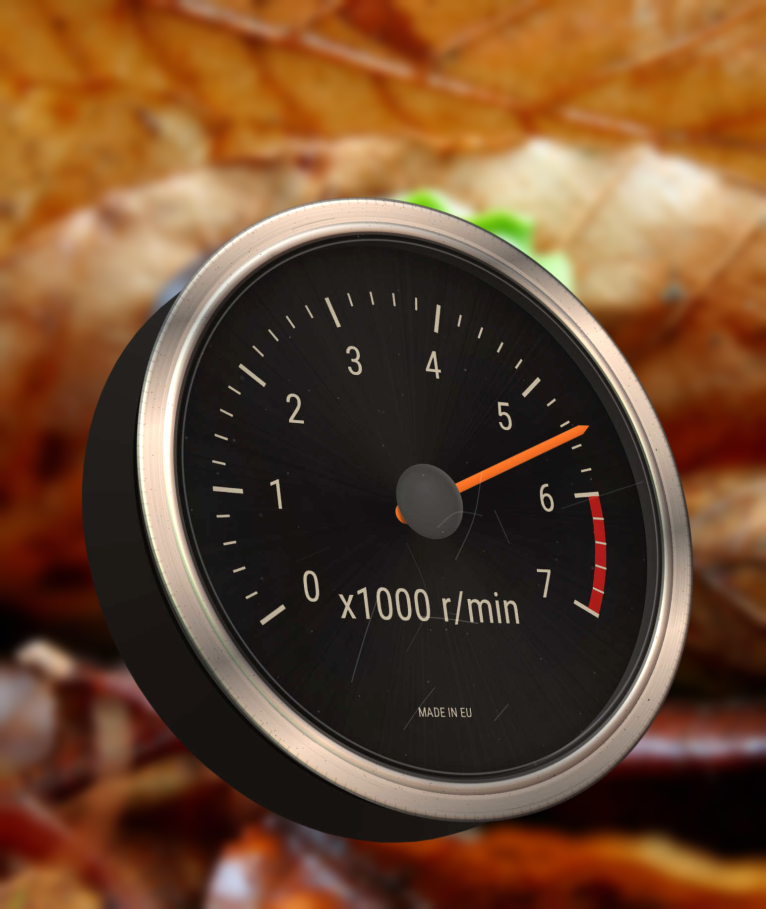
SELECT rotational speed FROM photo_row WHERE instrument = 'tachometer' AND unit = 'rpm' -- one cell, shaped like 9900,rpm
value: 5500,rpm
